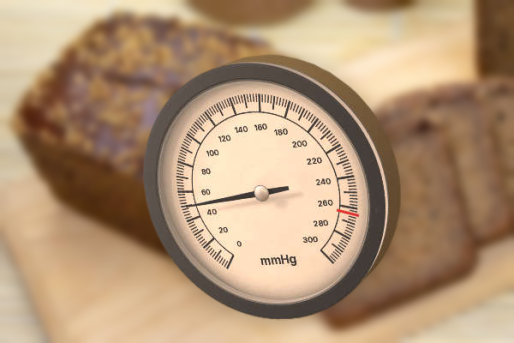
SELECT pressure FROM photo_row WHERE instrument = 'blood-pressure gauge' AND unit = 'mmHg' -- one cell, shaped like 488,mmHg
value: 50,mmHg
